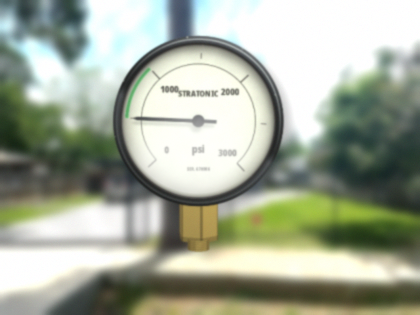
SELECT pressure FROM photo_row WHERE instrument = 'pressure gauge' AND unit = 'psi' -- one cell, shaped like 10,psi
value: 500,psi
